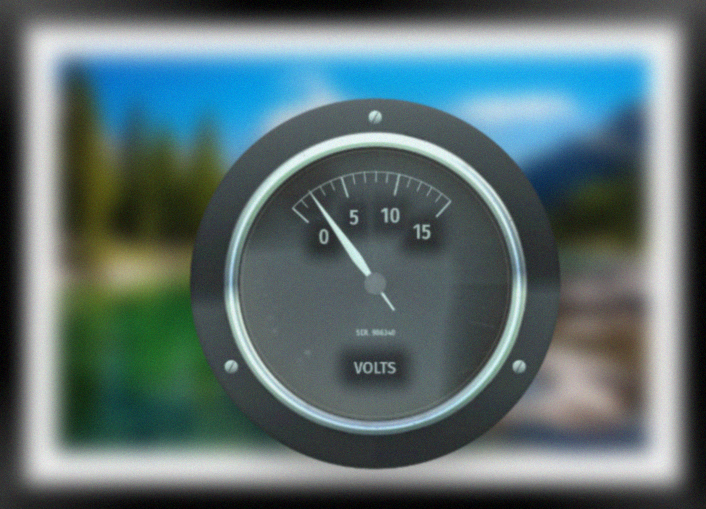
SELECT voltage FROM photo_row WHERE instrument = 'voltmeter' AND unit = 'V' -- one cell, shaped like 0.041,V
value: 2,V
